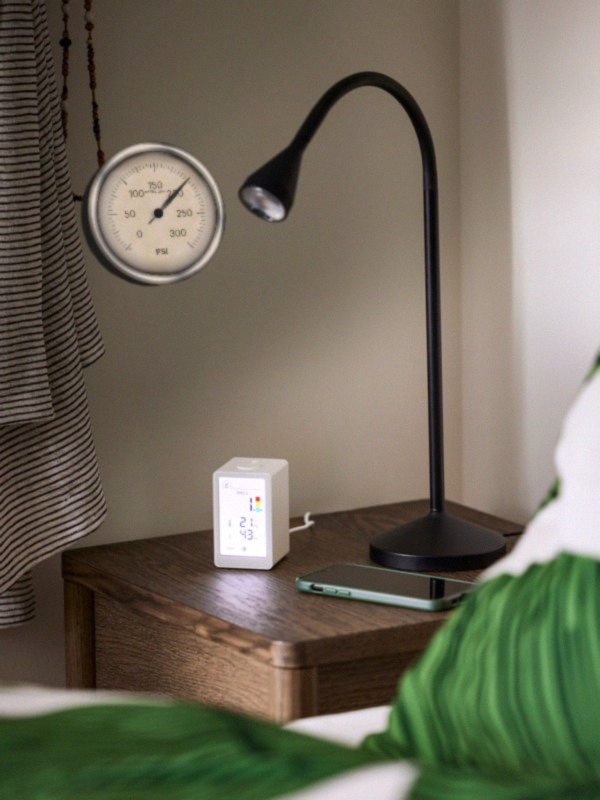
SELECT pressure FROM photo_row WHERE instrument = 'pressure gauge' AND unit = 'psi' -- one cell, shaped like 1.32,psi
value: 200,psi
